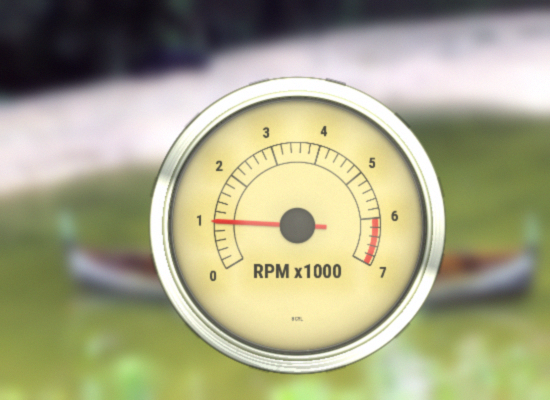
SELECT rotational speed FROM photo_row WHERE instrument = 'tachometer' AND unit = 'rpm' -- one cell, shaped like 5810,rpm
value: 1000,rpm
